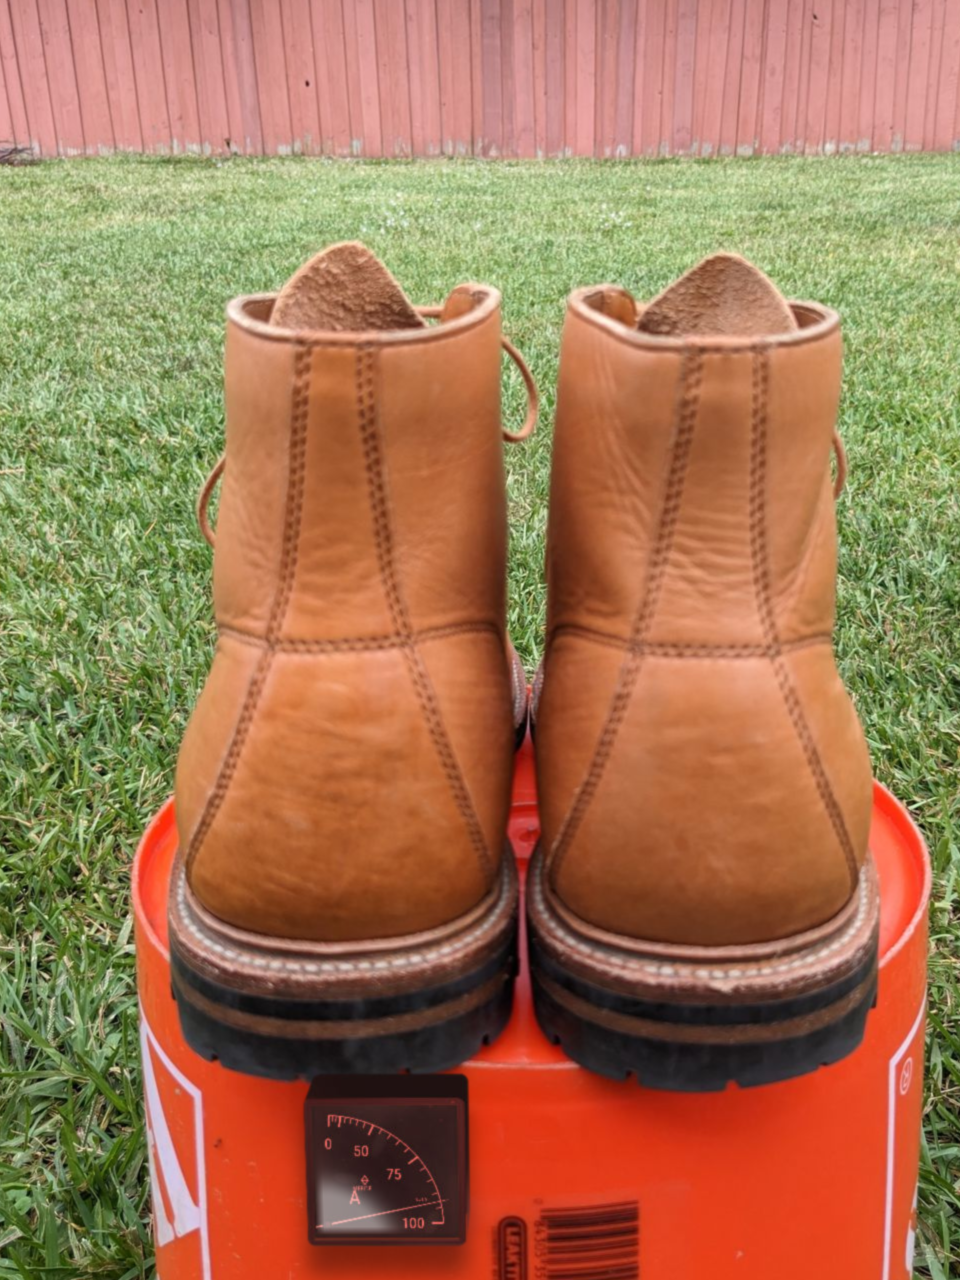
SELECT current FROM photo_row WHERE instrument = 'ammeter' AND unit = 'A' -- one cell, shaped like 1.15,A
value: 92.5,A
